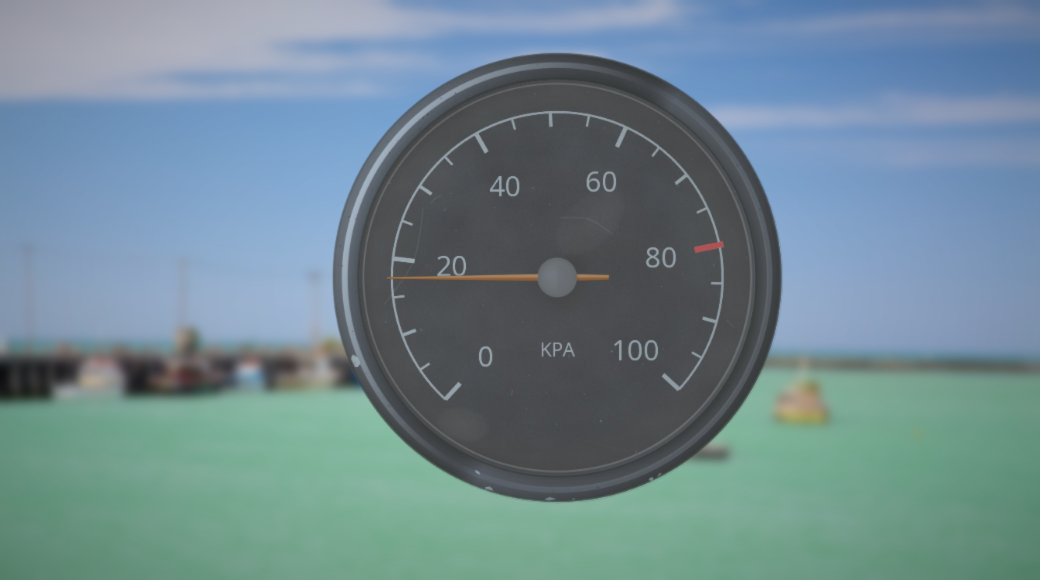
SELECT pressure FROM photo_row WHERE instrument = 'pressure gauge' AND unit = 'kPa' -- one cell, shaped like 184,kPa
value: 17.5,kPa
